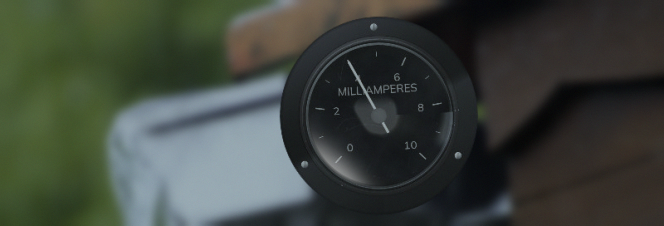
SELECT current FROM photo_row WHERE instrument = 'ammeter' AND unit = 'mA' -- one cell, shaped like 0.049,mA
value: 4,mA
